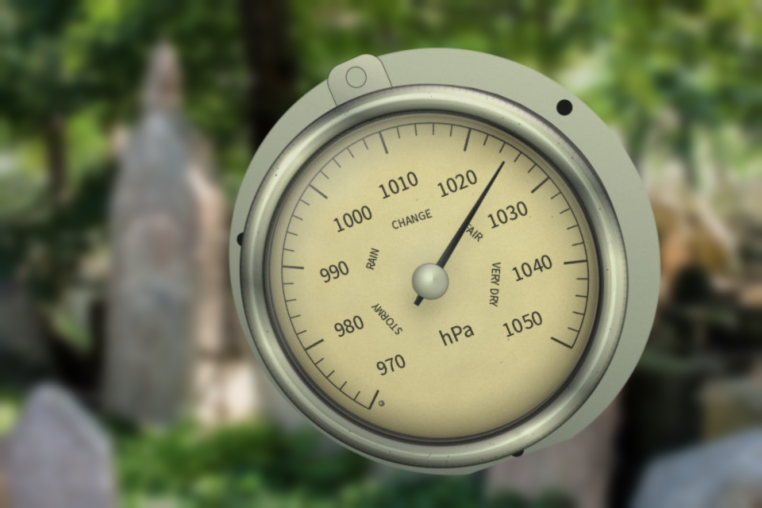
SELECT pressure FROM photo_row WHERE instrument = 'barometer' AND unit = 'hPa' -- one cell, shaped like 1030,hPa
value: 1025,hPa
